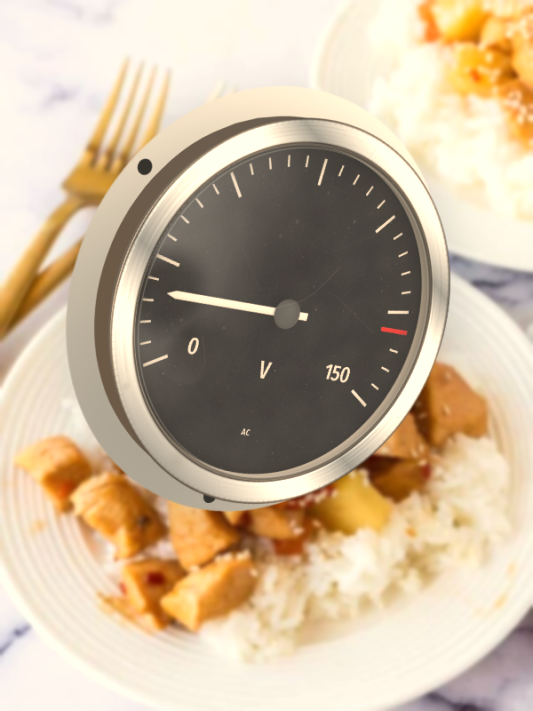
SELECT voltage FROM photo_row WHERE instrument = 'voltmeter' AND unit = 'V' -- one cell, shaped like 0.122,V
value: 17.5,V
